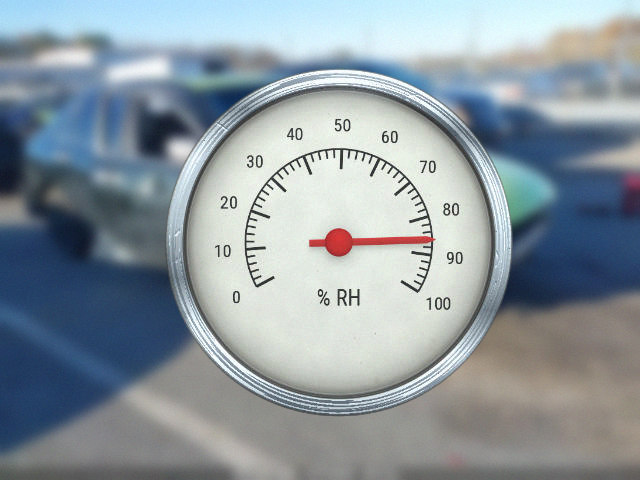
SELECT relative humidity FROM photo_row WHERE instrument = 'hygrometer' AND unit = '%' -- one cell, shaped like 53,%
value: 86,%
